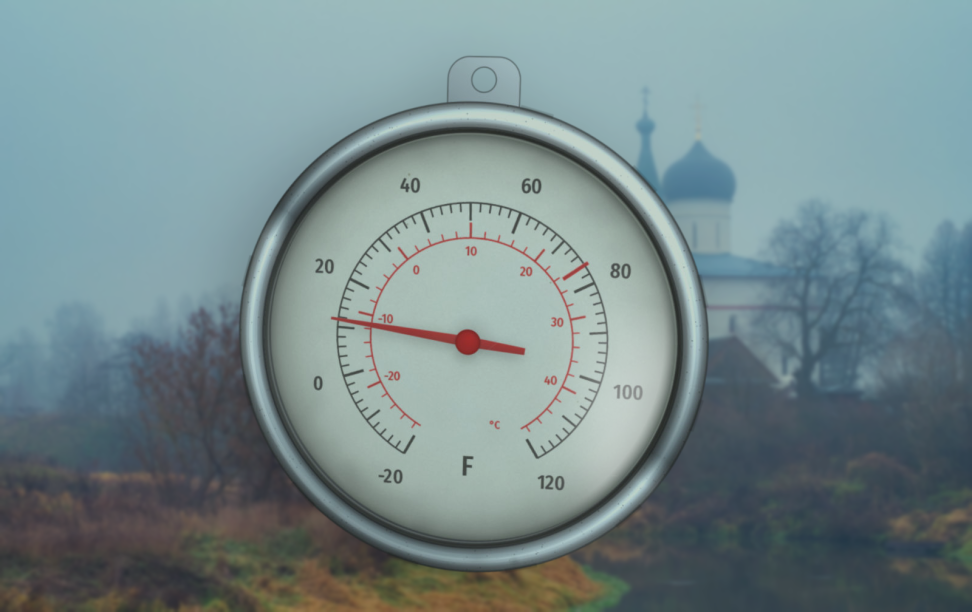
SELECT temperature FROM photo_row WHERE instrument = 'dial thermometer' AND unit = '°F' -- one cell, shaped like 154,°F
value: 12,°F
